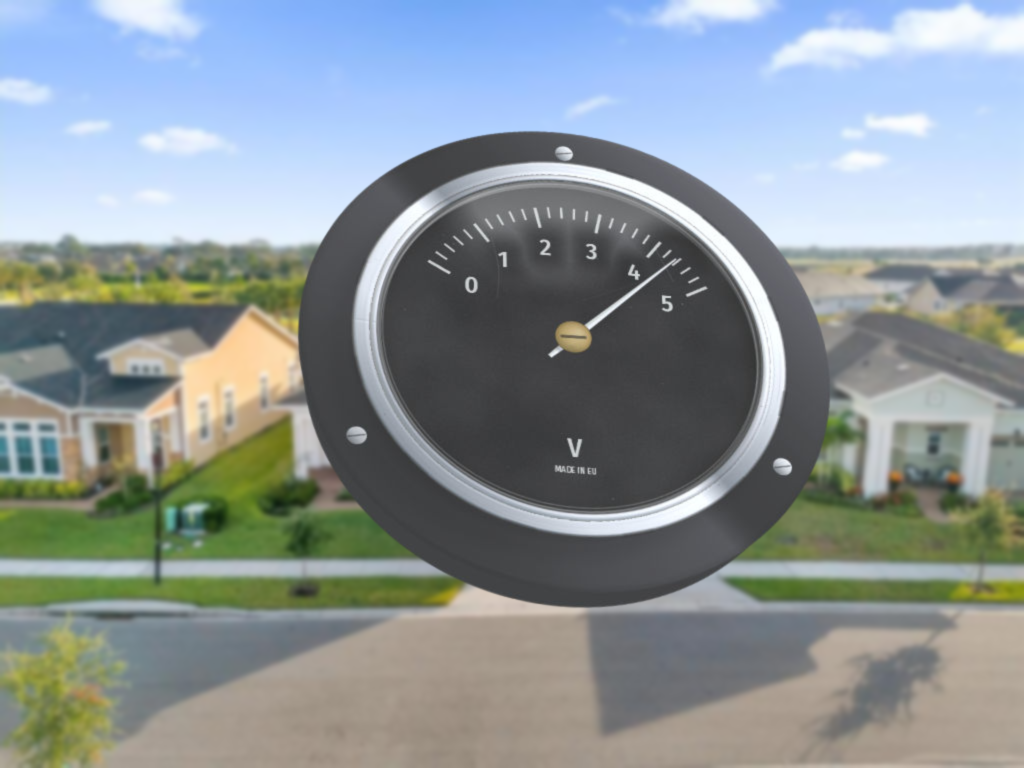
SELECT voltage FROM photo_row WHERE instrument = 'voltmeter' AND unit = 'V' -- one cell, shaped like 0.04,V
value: 4.4,V
